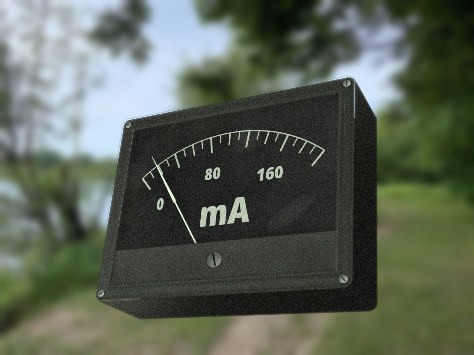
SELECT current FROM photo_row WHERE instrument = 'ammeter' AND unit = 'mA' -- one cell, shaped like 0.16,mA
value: 20,mA
